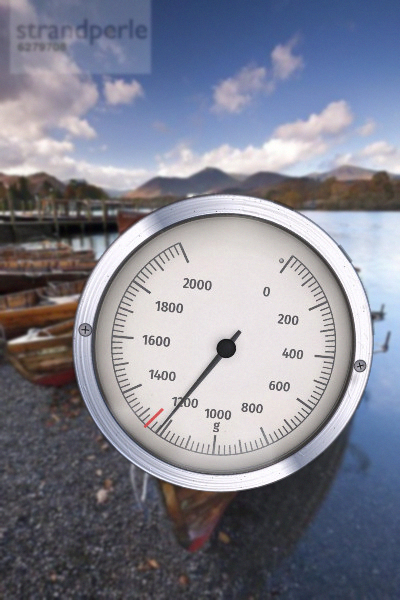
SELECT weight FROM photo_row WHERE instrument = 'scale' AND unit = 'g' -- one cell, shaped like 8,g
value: 1220,g
